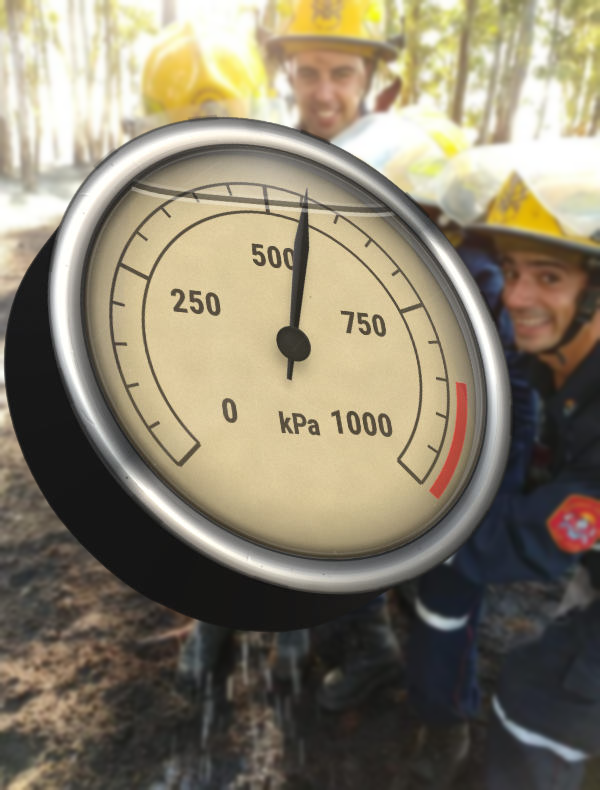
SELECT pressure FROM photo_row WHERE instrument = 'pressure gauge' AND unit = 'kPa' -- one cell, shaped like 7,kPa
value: 550,kPa
